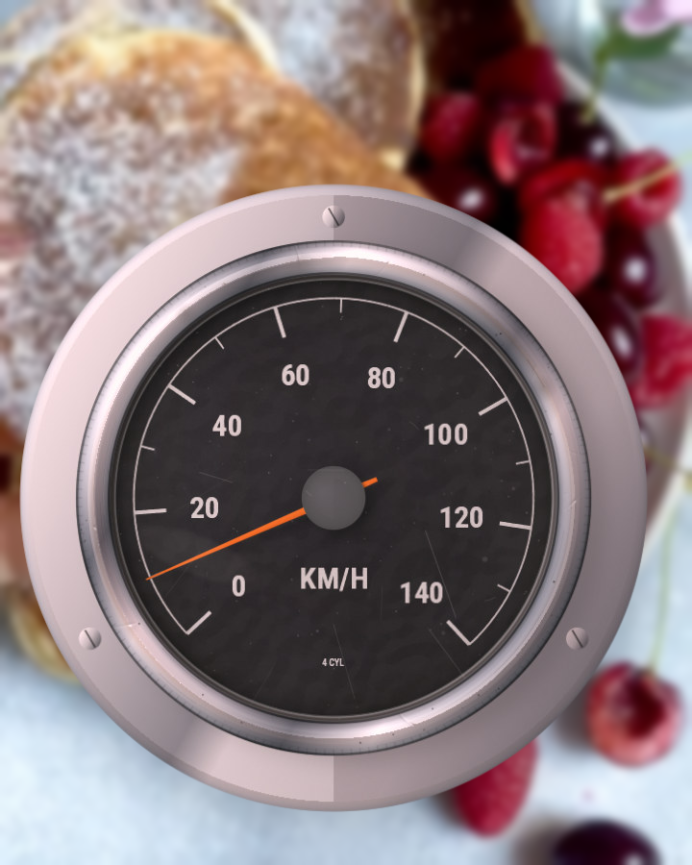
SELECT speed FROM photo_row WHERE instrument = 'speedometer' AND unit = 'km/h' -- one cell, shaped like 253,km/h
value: 10,km/h
